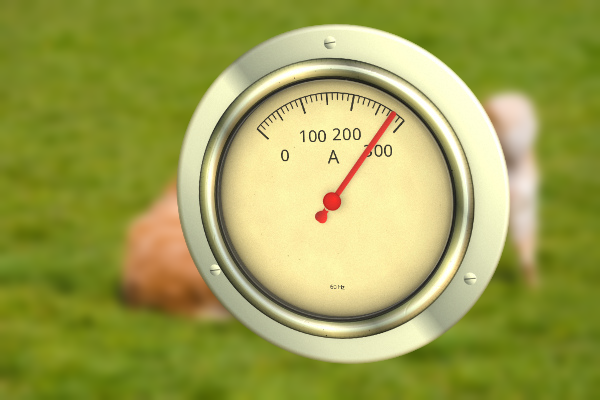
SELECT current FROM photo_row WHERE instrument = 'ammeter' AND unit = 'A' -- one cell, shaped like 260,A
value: 280,A
